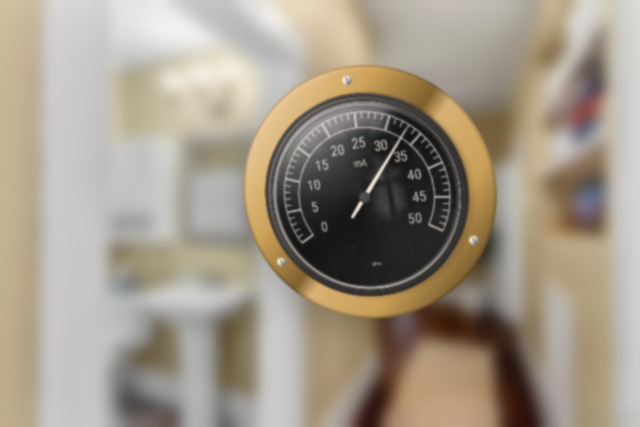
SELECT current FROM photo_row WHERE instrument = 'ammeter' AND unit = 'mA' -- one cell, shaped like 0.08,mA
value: 33,mA
